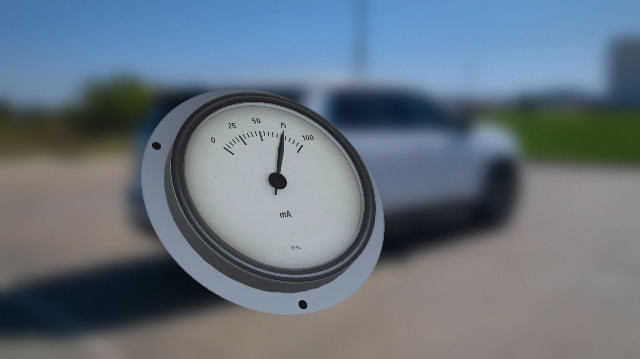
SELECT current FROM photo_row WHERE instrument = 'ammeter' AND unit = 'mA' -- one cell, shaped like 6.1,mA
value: 75,mA
